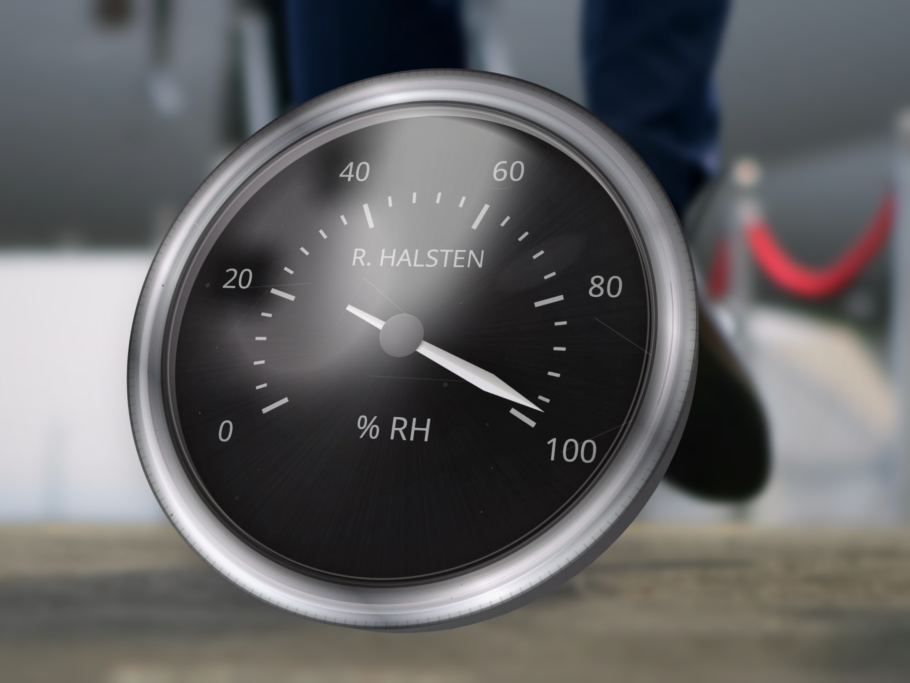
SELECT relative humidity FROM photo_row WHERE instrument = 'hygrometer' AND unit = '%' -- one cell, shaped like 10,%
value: 98,%
